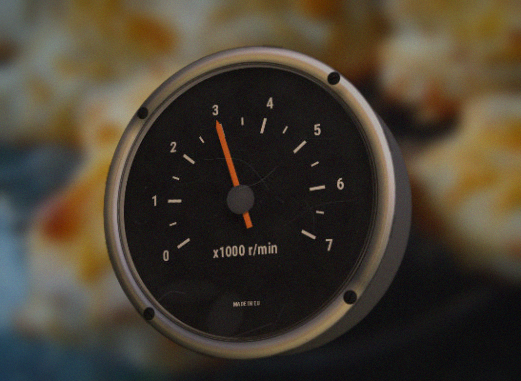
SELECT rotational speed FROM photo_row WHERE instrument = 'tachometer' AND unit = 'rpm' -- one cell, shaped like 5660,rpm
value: 3000,rpm
